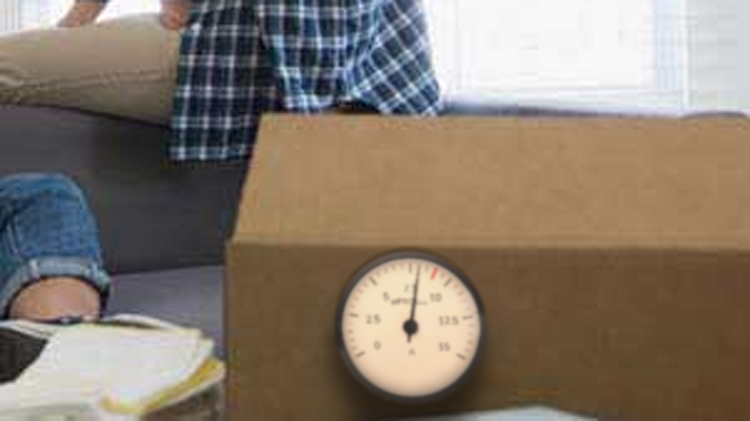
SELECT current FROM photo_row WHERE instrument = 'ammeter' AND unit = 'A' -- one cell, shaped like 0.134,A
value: 8,A
